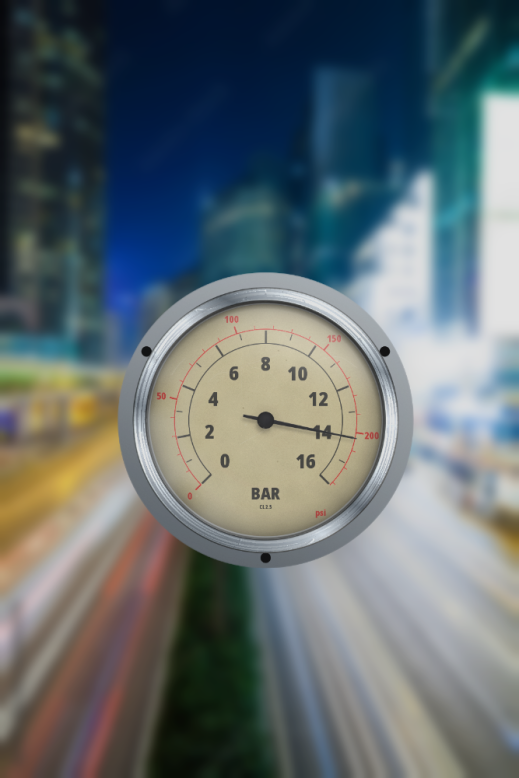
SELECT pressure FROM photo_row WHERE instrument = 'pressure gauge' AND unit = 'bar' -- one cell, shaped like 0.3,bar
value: 14,bar
